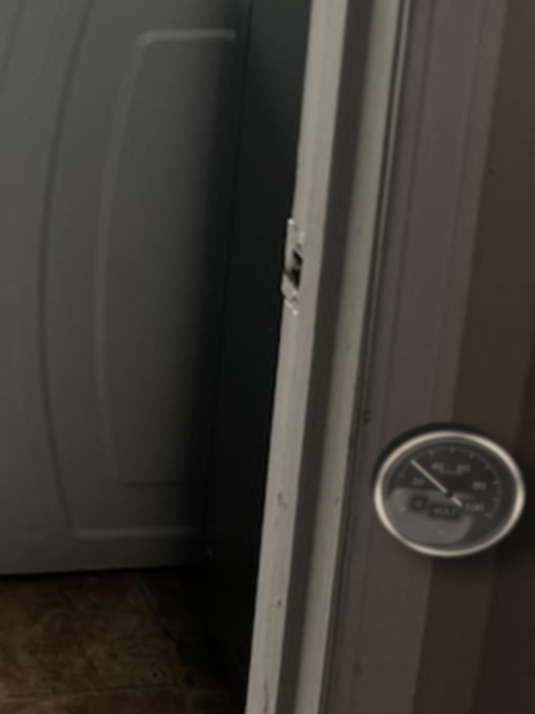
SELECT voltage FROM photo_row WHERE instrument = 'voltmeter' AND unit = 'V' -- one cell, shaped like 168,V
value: 30,V
